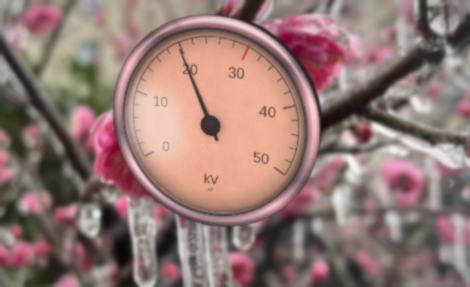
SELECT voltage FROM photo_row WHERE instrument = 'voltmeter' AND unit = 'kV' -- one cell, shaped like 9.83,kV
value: 20,kV
